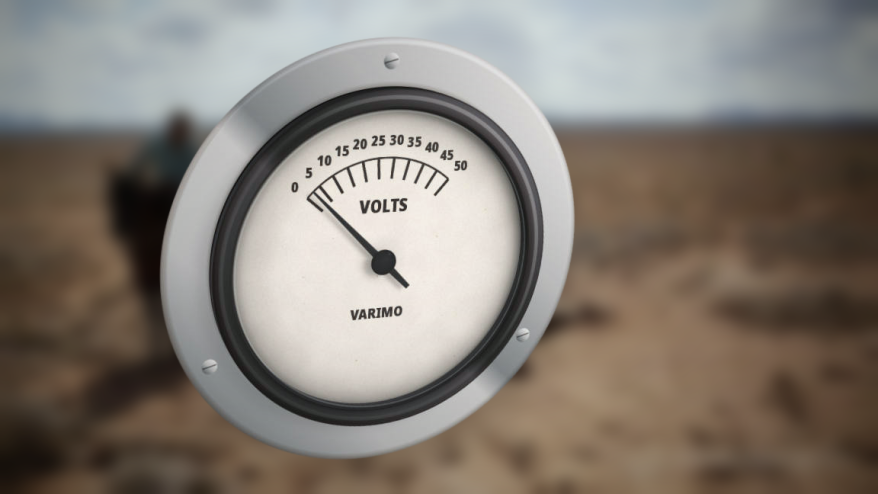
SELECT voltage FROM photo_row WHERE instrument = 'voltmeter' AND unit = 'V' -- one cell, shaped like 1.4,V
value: 2.5,V
